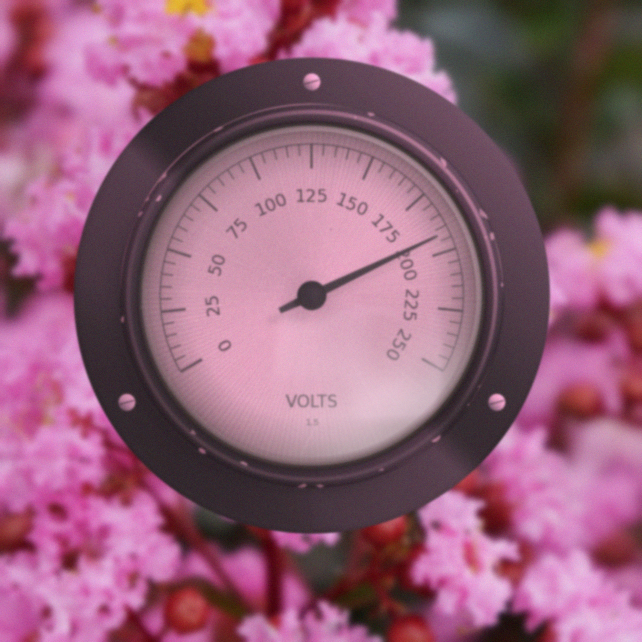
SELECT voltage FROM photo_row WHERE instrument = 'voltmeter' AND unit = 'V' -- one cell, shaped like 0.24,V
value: 192.5,V
